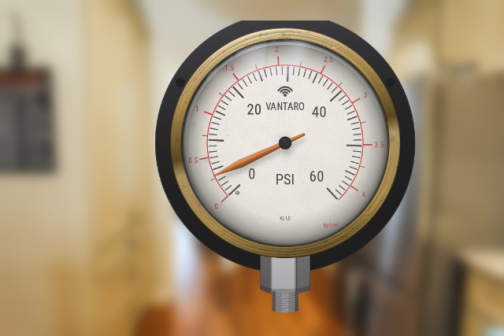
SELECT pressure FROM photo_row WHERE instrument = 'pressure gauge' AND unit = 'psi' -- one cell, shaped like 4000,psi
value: 4,psi
